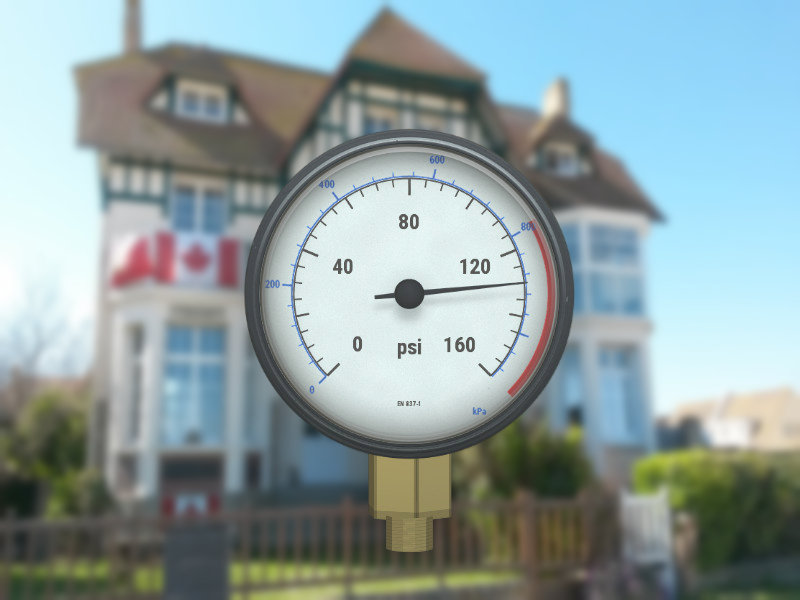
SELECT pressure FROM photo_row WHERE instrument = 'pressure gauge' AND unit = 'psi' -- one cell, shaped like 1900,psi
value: 130,psi
